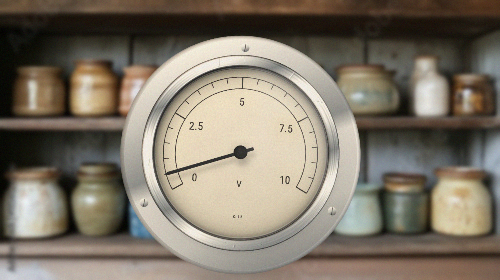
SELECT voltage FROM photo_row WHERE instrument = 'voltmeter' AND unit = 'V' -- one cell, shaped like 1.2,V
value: 0.5,V
